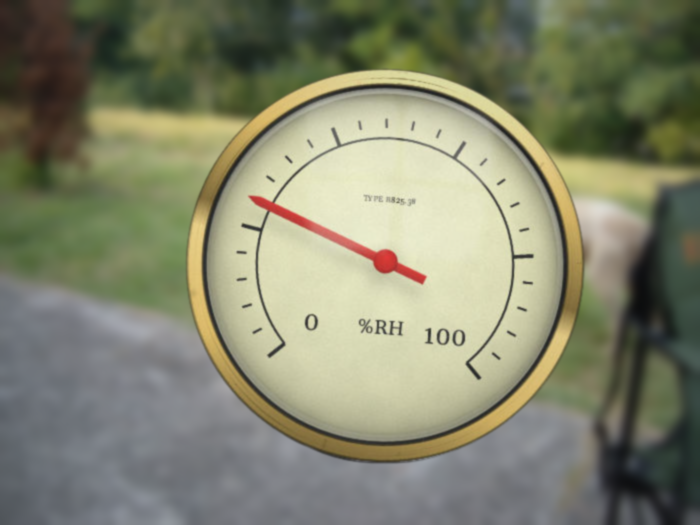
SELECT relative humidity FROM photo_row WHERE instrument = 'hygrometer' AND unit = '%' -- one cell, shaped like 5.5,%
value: 24,%
